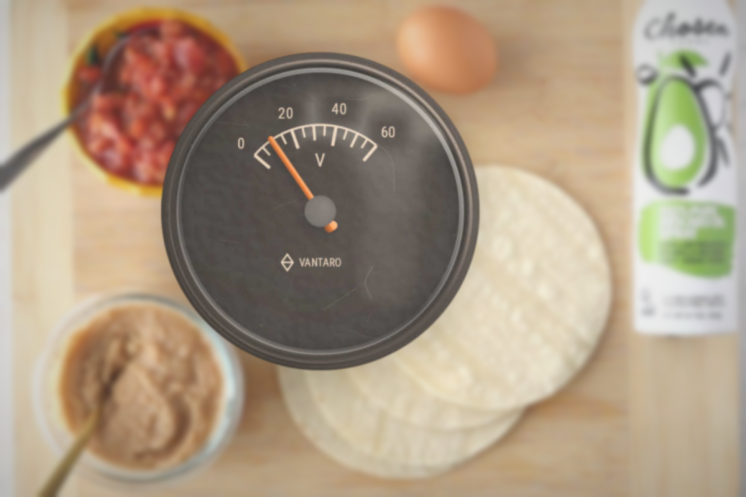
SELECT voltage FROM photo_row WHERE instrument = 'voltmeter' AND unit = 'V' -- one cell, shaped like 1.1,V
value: 10,V
